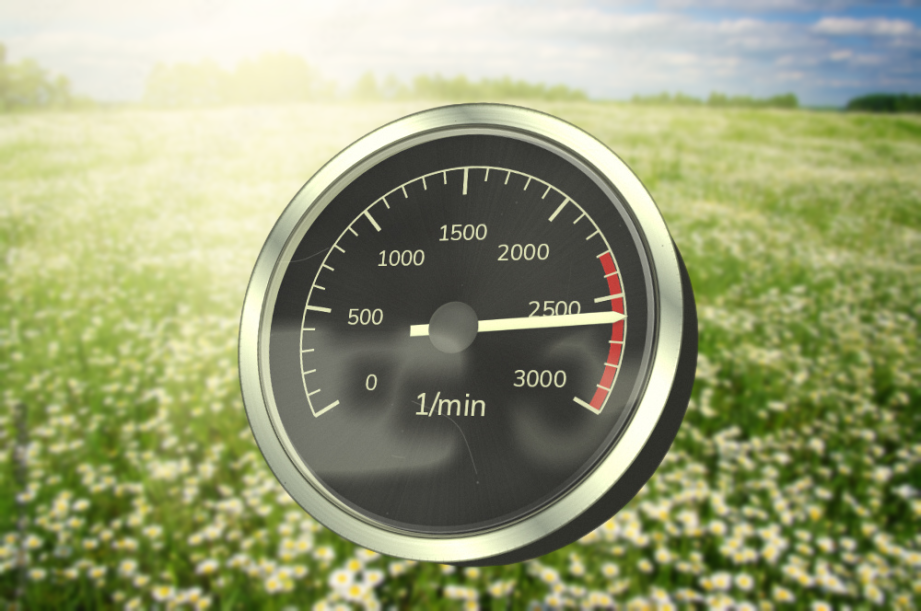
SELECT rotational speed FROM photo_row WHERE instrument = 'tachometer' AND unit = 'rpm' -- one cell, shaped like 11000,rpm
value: 2600,rpm
